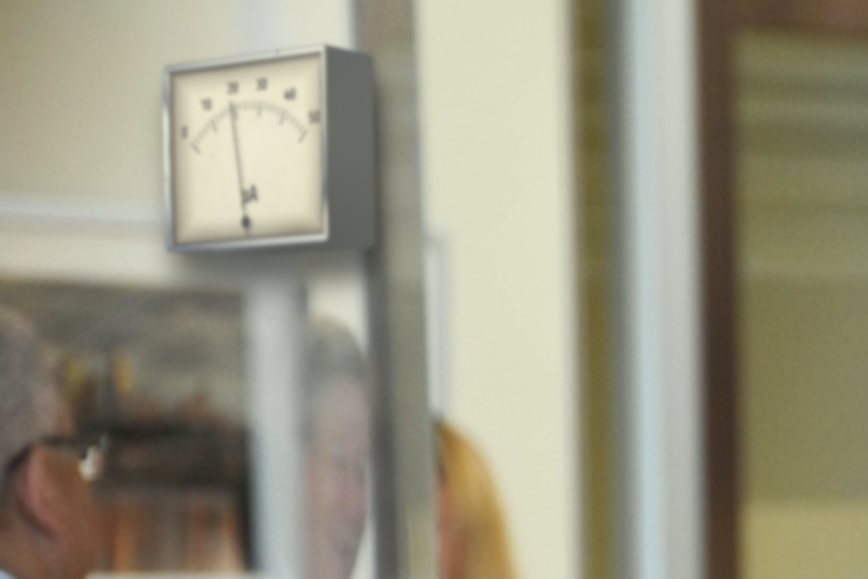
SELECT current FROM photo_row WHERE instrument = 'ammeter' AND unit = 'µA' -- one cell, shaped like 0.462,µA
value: 20,µA
